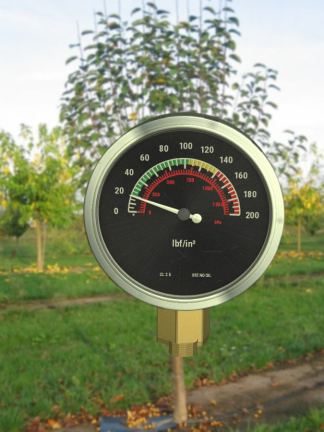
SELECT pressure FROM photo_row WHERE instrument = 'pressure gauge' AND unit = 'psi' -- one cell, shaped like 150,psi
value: 20,psi
